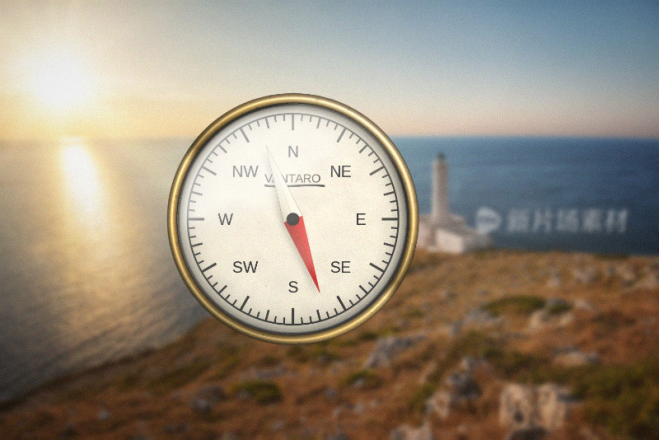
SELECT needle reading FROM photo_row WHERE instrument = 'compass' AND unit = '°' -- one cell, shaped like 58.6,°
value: 160,°
